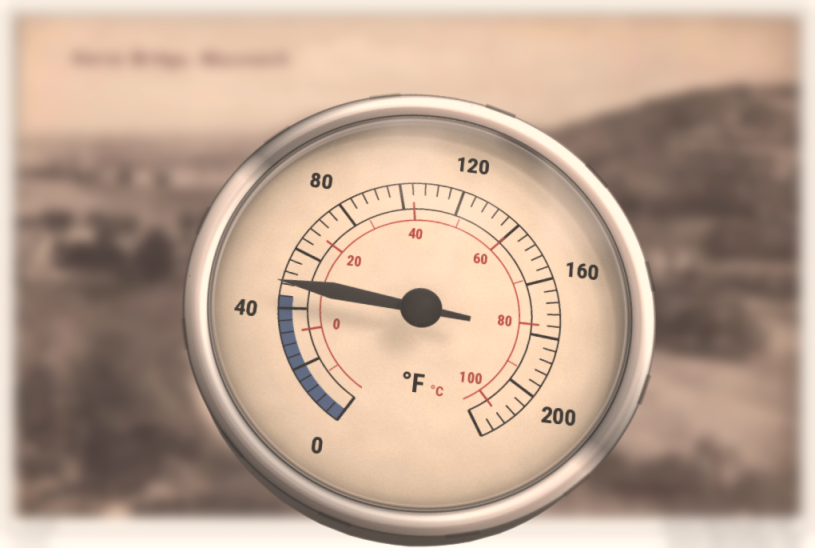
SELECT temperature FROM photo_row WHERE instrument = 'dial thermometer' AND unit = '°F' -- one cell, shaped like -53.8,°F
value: 48,°F
